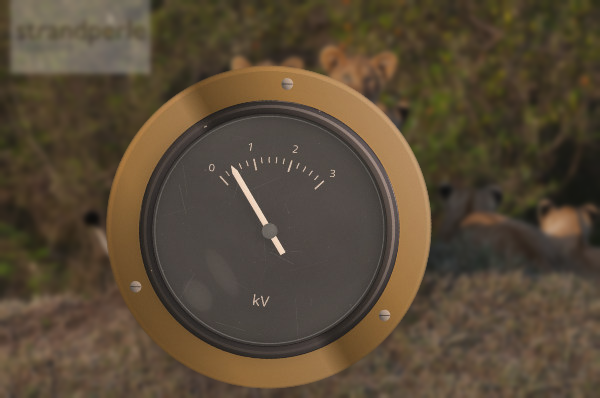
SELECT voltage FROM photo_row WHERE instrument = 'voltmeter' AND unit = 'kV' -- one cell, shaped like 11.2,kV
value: 0.4,kV
